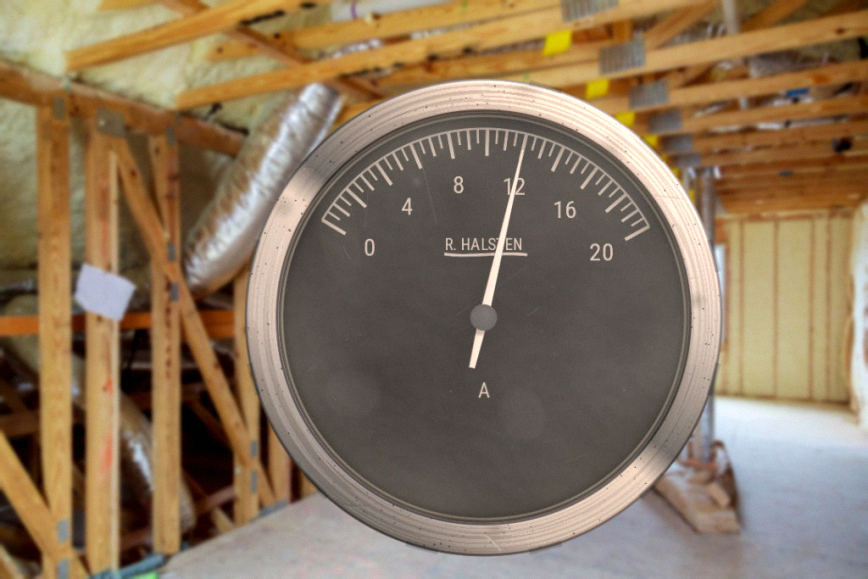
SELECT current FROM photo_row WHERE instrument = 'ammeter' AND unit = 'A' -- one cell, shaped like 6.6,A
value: 12,A
